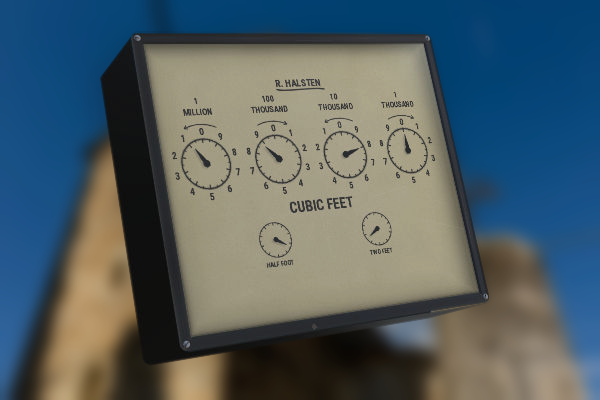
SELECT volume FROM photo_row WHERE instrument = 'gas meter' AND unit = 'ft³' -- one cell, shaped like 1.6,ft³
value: 88000,ft³
